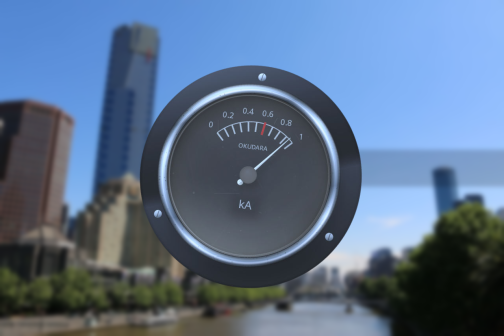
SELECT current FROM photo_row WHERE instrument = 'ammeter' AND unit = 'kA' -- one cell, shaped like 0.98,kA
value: 0.95,kA
